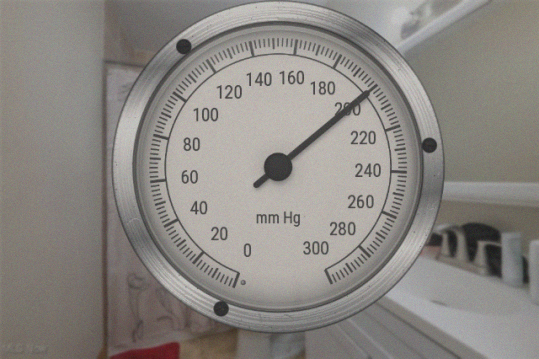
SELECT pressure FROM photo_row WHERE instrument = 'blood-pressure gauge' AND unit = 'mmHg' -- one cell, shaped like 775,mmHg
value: 200,mmHg
